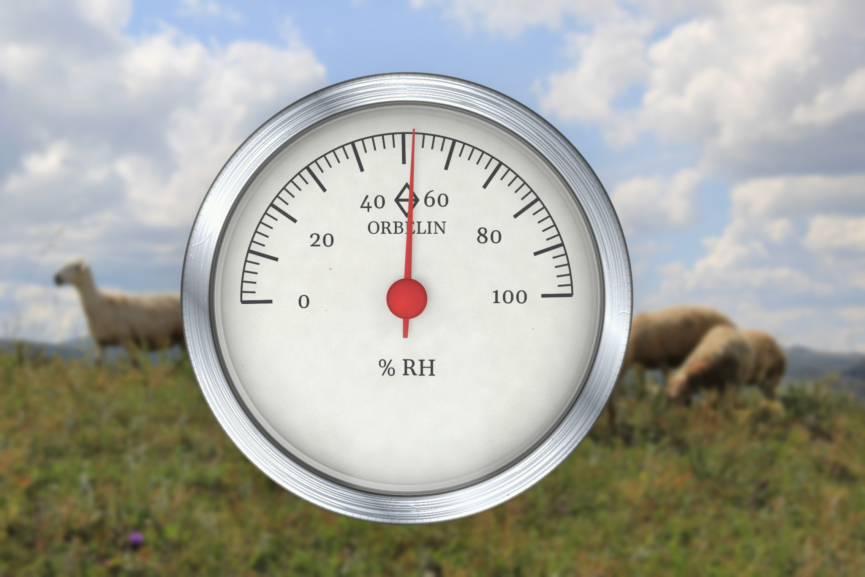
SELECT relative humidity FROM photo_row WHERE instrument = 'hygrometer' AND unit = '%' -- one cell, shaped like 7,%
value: 52,%
